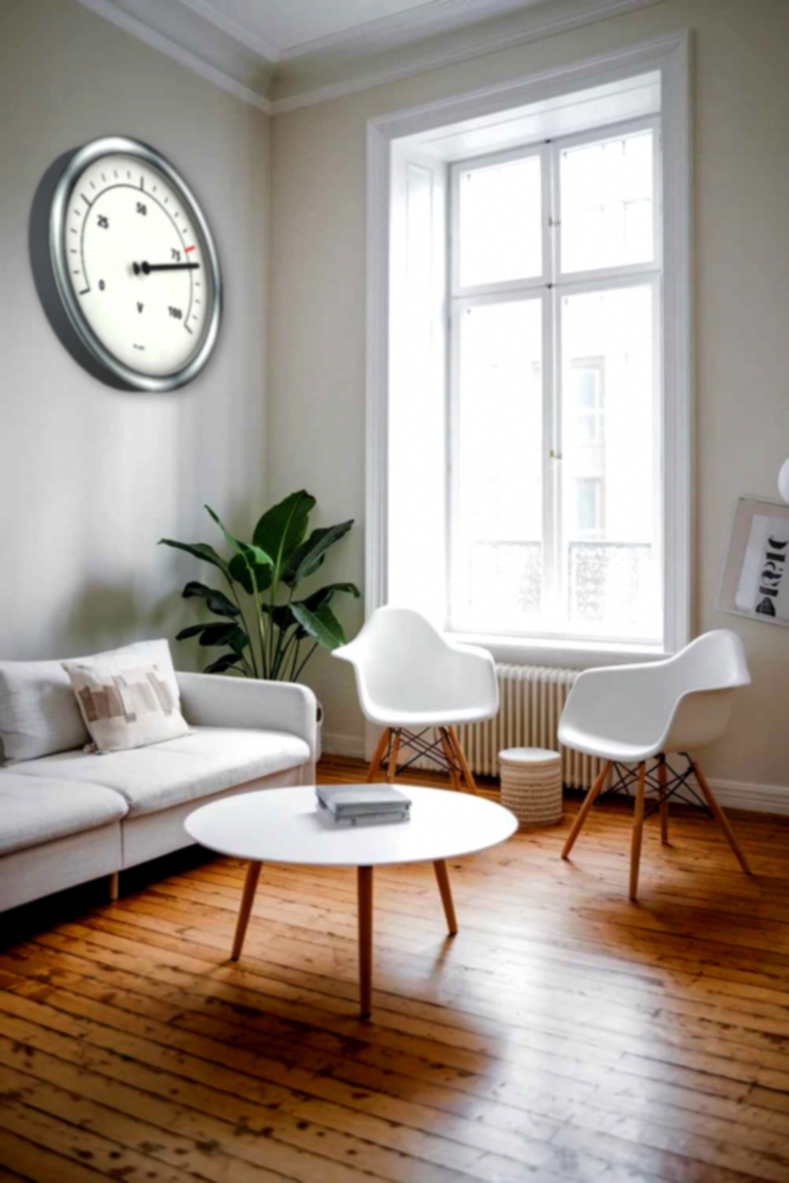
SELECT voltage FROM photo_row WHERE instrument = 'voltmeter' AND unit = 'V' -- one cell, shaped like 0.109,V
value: 80,V
